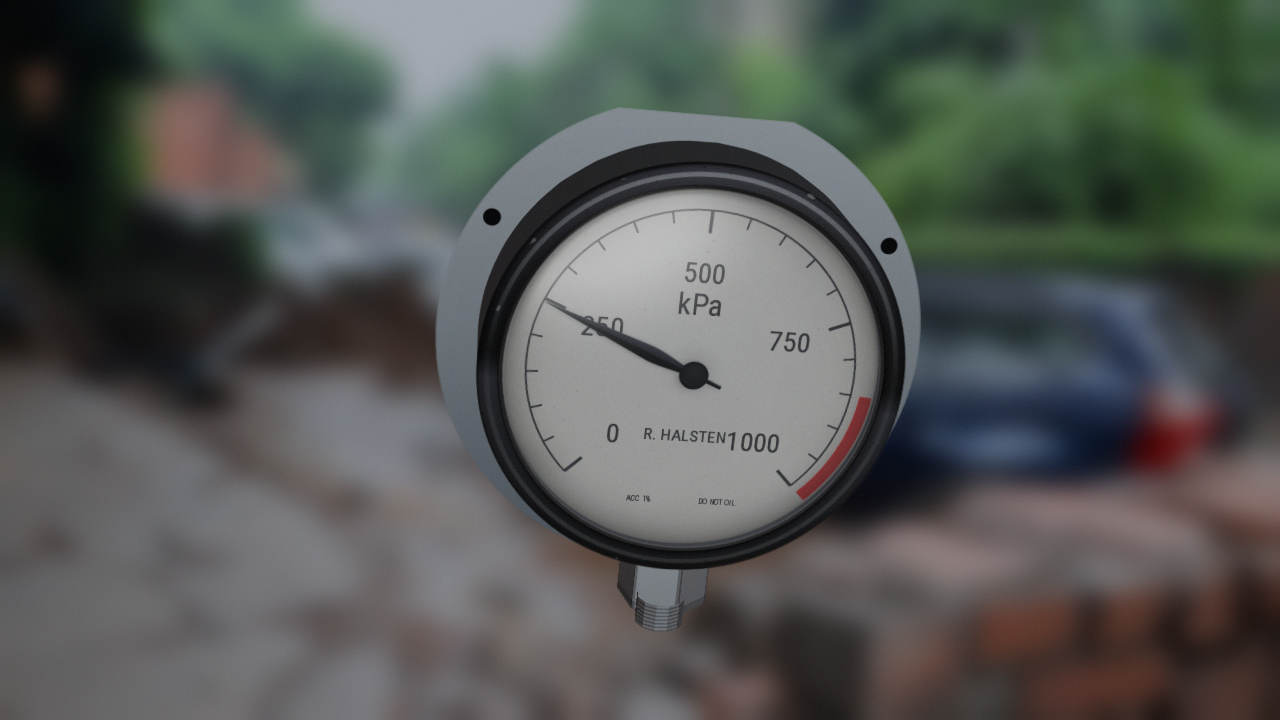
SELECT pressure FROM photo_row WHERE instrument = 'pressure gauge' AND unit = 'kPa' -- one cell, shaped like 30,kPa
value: 250,kPa
